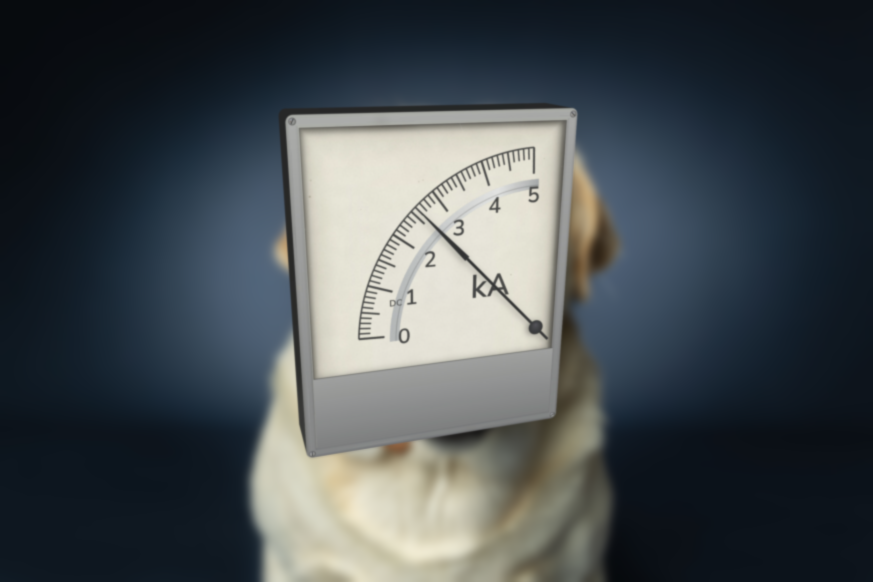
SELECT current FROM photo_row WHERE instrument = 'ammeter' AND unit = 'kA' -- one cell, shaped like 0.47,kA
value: 2.6,kA
